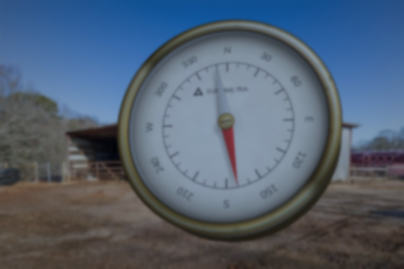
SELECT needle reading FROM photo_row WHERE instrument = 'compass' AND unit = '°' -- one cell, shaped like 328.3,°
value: 170,°
